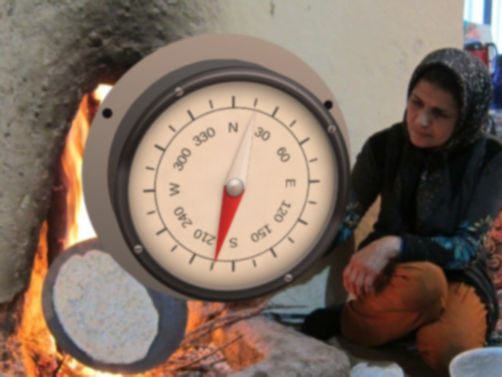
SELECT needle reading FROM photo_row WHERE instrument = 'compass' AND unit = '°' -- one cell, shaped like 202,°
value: 195,°
